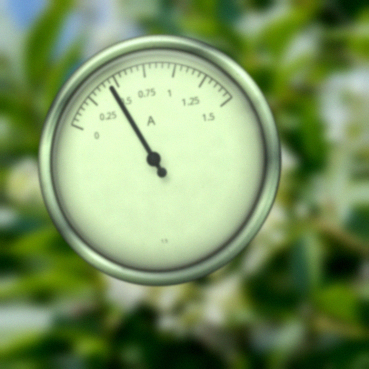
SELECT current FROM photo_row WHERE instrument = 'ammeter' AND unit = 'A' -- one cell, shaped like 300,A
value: 0.45,A
